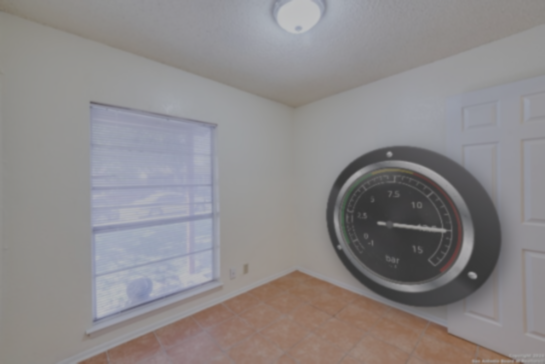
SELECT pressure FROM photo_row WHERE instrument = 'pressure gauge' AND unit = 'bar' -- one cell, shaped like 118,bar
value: 12.5,bar
